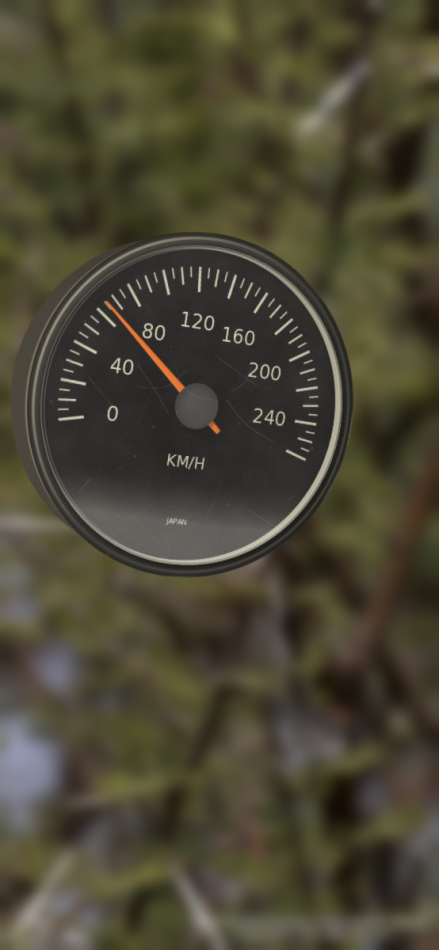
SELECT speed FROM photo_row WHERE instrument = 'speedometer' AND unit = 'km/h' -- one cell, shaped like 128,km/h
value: 65,km/h
